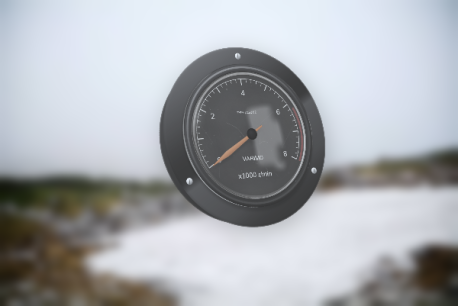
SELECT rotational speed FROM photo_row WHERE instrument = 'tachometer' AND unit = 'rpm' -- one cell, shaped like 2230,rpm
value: 0,rpm
